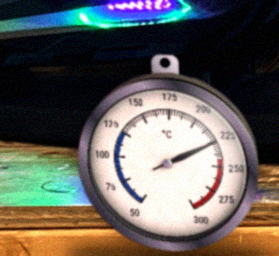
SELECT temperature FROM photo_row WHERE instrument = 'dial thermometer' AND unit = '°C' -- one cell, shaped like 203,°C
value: 225,°C
